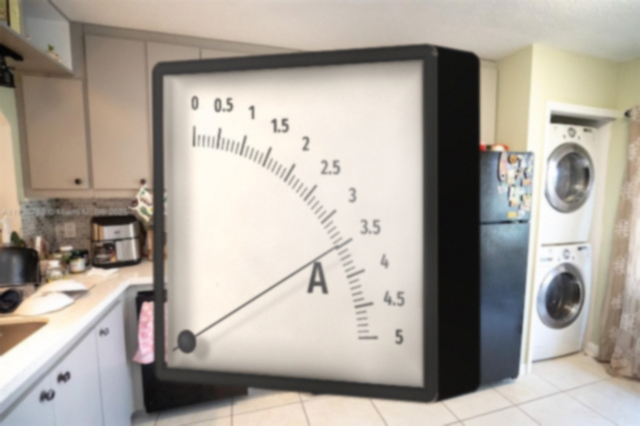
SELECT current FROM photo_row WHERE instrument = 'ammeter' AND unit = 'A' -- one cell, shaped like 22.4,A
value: 3.5,A
